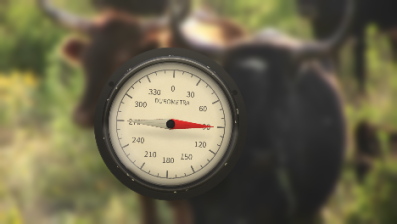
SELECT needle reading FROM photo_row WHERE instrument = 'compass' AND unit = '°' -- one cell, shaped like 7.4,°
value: 90,°
